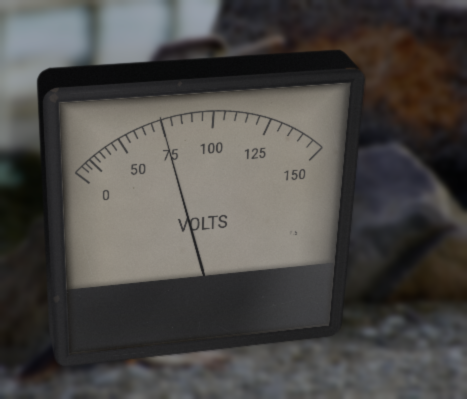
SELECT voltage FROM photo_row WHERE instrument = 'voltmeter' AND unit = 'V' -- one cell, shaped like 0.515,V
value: 75,V
